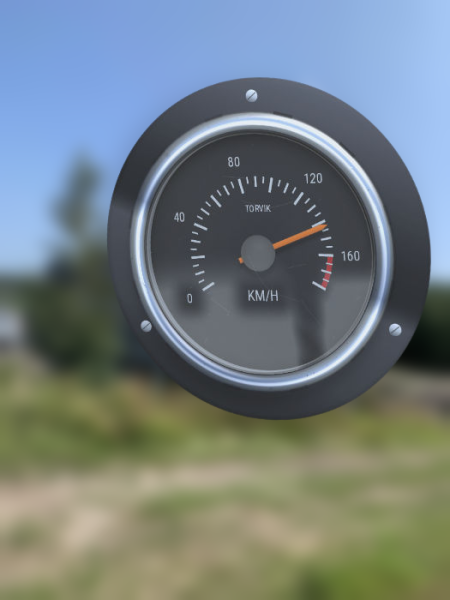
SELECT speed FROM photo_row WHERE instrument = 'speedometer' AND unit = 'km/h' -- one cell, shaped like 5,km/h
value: 142.5,km/h
